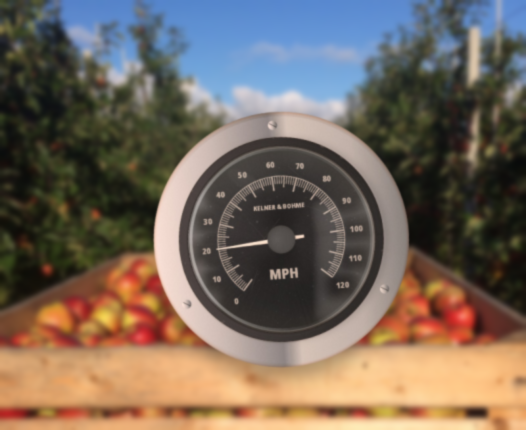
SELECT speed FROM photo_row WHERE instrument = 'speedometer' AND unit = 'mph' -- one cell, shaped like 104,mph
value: 20,mph
